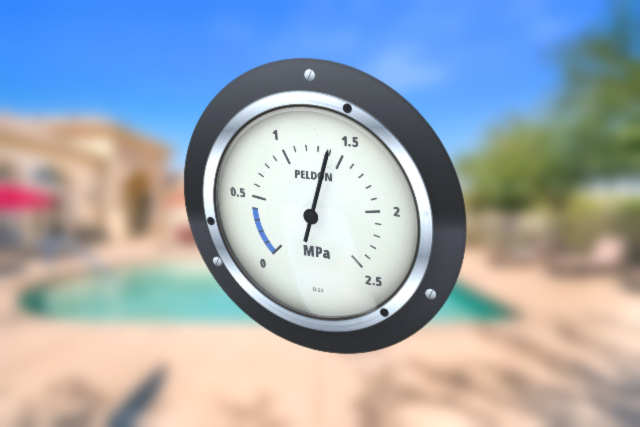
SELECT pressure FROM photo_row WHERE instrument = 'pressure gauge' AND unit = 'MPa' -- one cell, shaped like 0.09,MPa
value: 1.4,MPa
